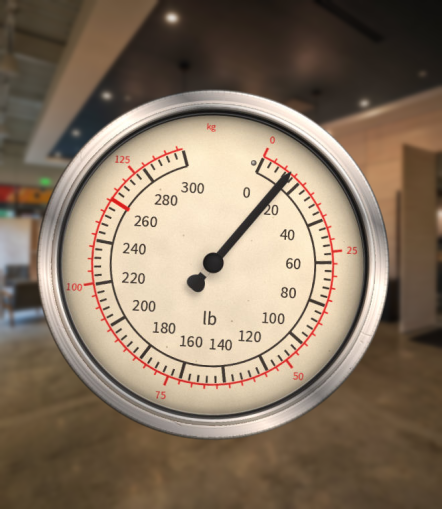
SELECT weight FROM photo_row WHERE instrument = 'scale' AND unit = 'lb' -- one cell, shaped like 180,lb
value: 14,lb
